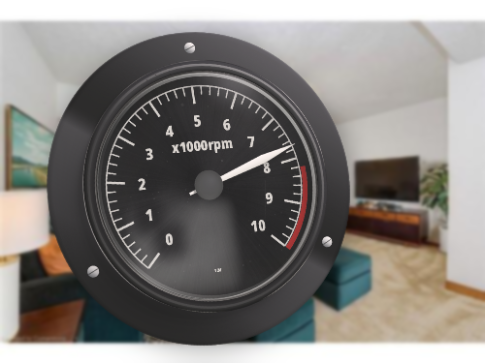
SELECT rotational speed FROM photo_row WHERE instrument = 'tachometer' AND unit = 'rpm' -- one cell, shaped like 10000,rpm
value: 7700,rpm
